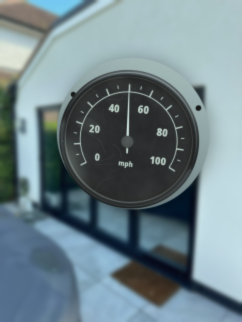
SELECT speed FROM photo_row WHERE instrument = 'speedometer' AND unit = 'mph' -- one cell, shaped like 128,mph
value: 50,mph
